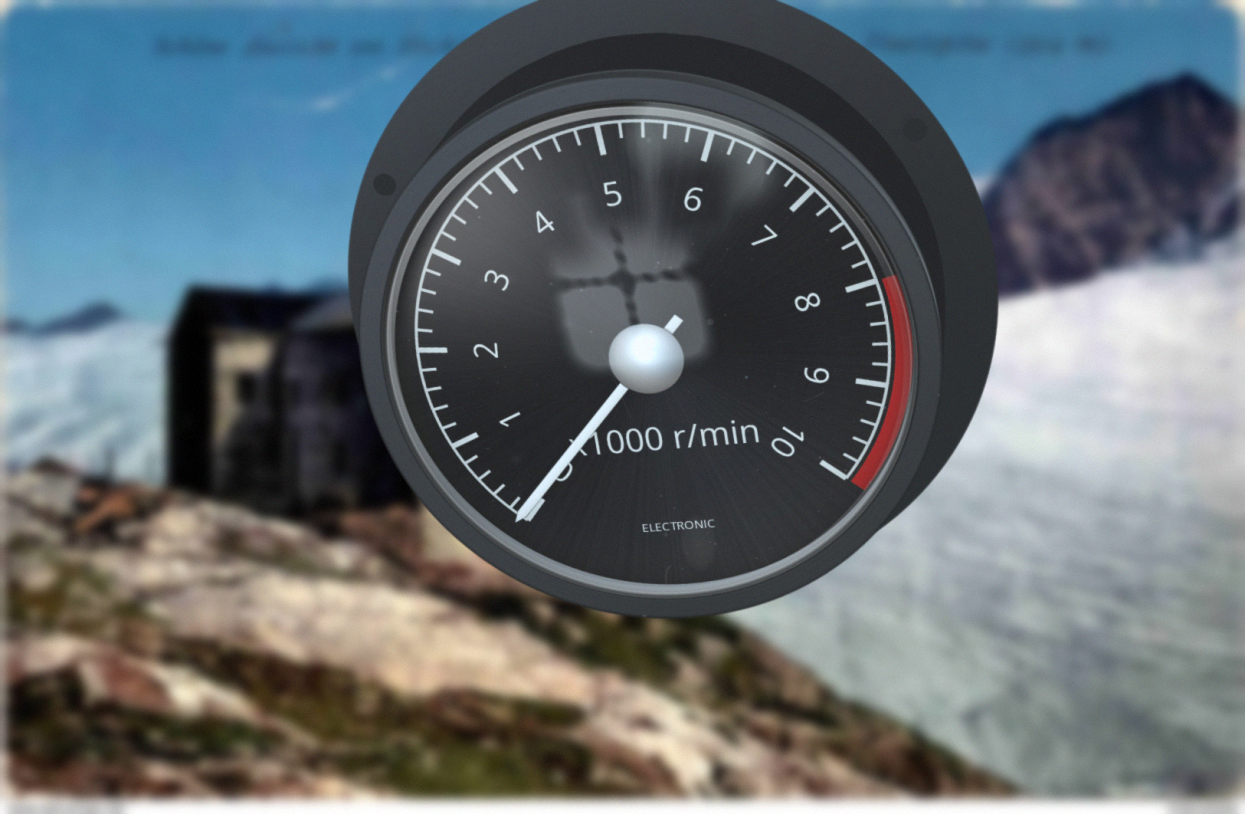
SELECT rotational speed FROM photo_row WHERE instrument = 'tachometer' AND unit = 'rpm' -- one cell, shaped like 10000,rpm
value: 100,rpm
